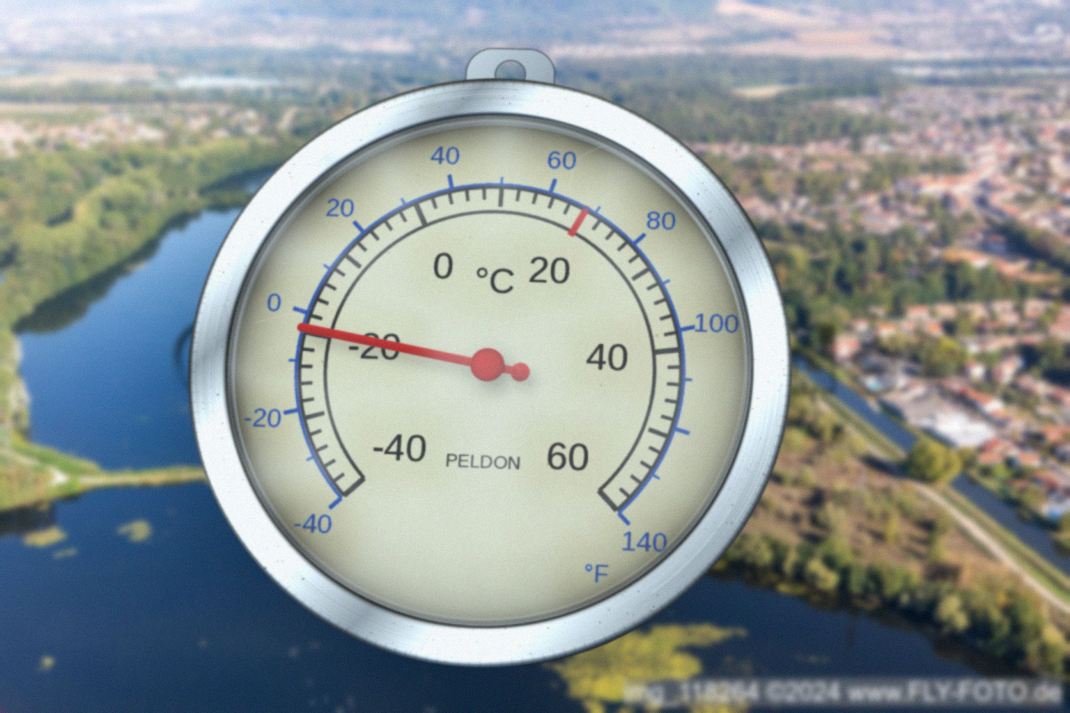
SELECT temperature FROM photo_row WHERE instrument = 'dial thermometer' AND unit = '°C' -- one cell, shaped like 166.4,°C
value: -20,°C
